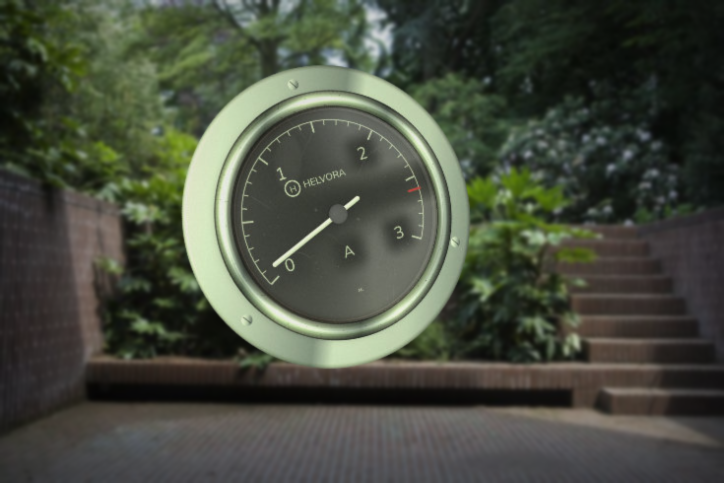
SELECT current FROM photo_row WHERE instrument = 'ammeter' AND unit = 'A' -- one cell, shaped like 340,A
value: 0.1,A
